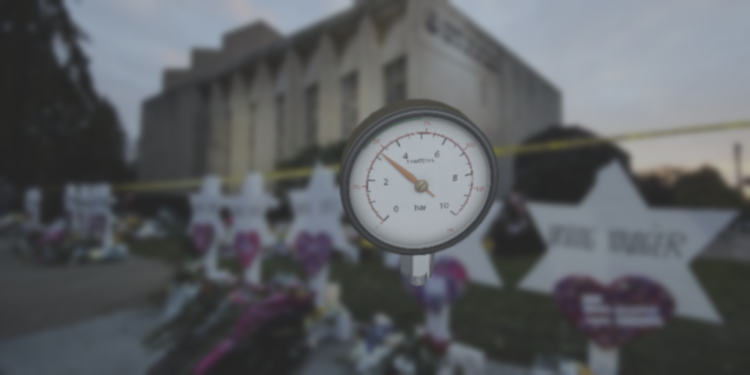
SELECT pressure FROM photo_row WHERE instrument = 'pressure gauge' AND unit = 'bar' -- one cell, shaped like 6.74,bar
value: 3.25,bar
